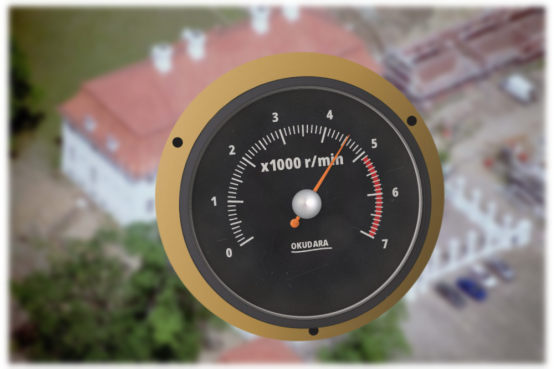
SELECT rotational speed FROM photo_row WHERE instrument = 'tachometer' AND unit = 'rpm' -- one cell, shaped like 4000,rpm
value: 4500,rpm
